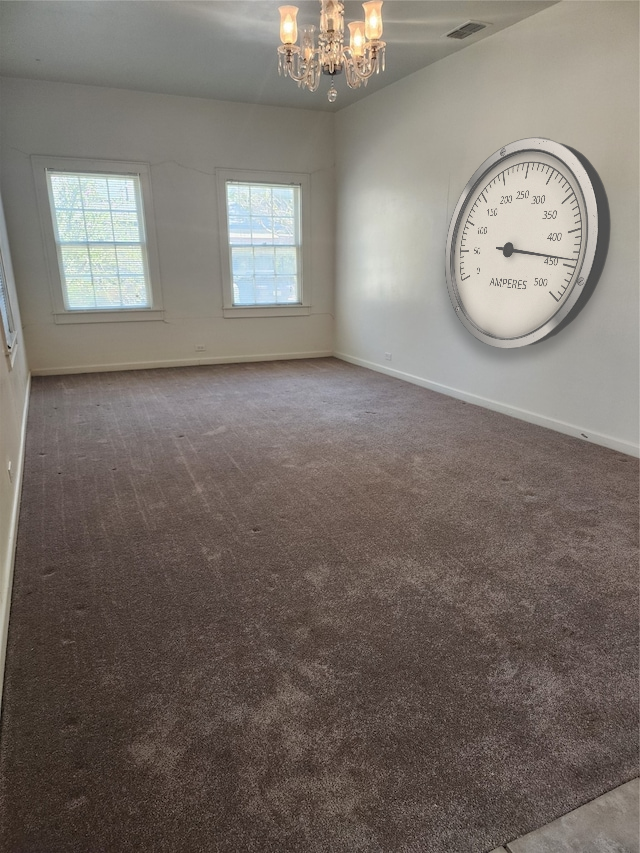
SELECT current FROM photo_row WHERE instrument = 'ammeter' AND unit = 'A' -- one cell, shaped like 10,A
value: 440,A
